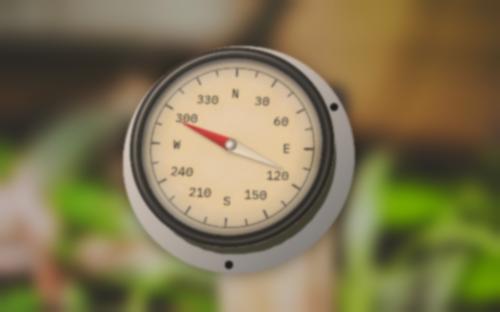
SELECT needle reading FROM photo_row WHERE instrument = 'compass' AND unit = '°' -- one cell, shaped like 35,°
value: 292.5,°
